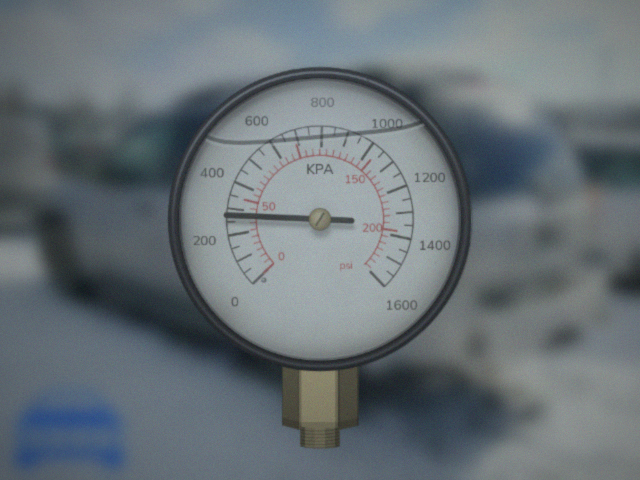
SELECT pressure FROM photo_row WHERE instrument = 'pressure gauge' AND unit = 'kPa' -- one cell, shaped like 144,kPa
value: 275,kPa
